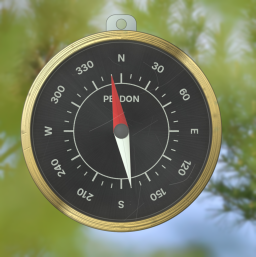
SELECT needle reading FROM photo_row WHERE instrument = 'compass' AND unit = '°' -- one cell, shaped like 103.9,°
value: 350,°
